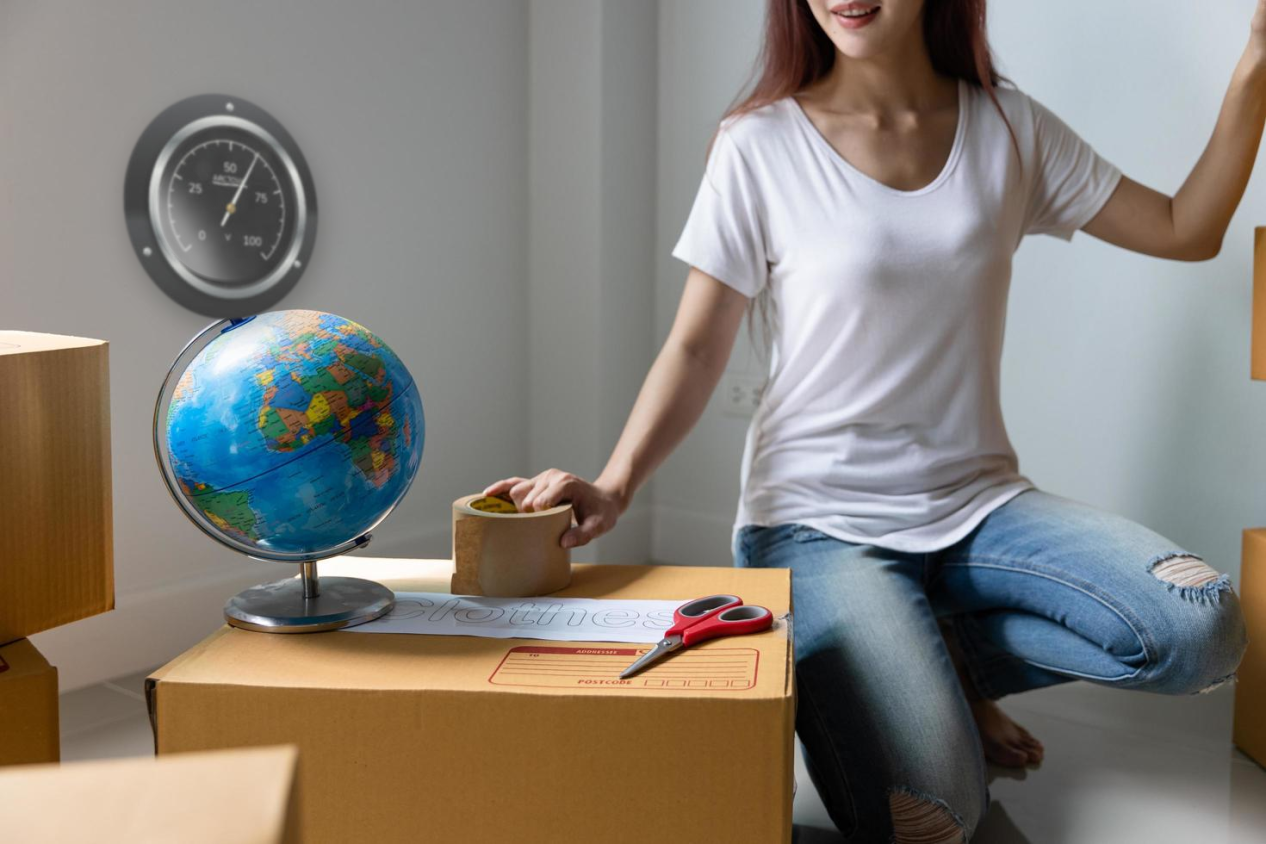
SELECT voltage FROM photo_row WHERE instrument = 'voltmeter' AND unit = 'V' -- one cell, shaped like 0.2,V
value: 60,V
